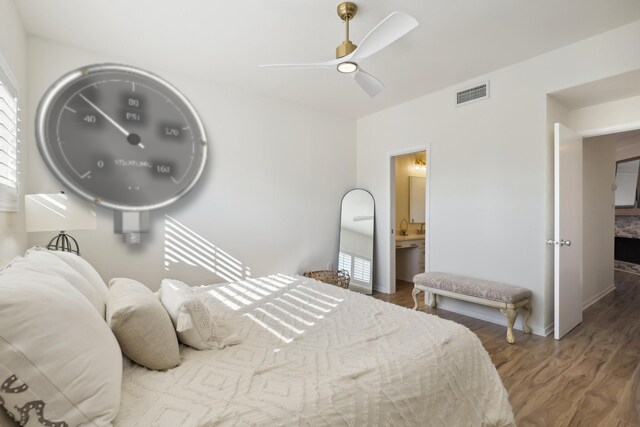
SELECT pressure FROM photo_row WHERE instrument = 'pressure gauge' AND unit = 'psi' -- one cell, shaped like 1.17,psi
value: 50,psi
